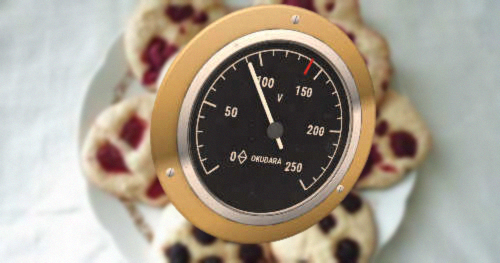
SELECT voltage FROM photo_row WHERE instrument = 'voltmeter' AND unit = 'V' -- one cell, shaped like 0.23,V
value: 90,V
